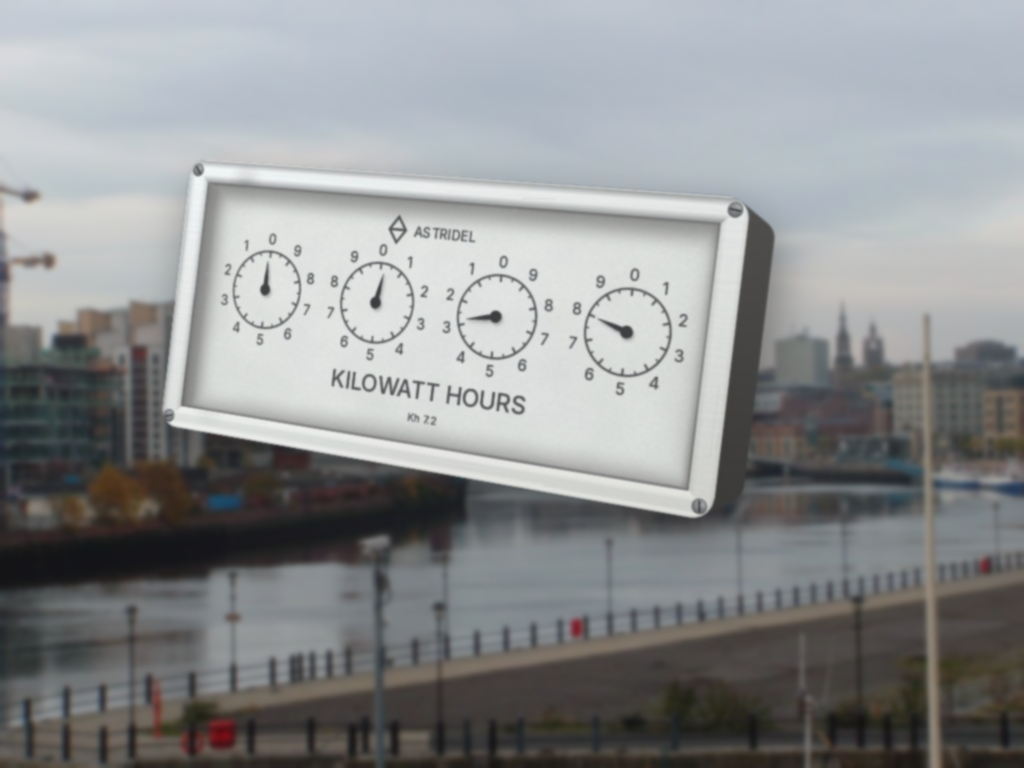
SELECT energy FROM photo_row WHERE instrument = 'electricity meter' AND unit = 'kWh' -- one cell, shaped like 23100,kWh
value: 28,kWh
